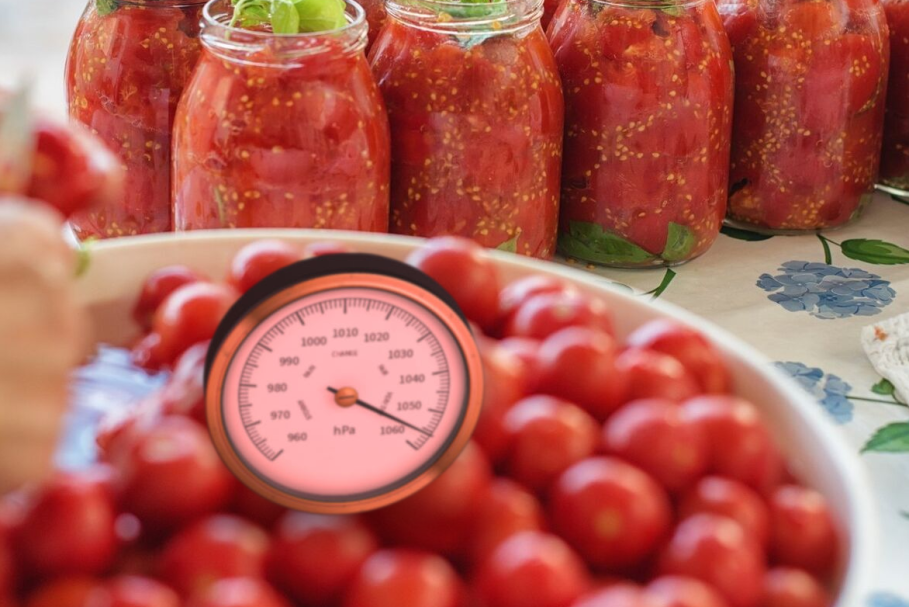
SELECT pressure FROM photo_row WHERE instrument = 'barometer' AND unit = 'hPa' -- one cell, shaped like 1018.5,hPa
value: 1055,hPa
